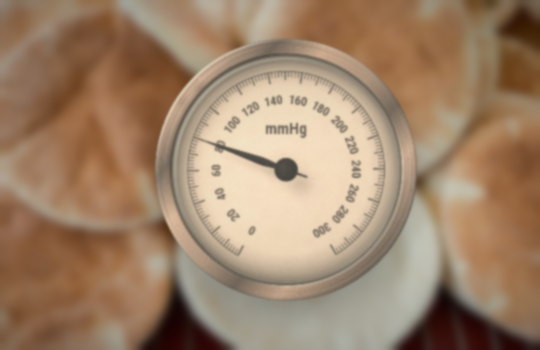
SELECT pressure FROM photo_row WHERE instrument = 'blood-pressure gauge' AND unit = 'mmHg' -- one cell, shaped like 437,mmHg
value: 80,mmHg
